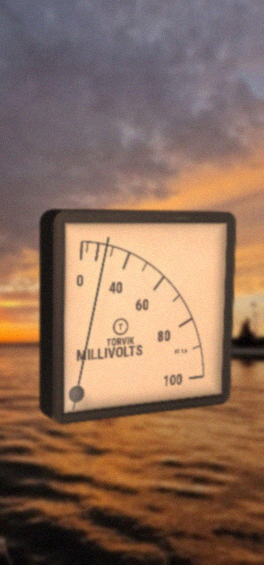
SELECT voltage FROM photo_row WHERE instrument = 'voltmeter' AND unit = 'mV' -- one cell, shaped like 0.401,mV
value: 25,mV
